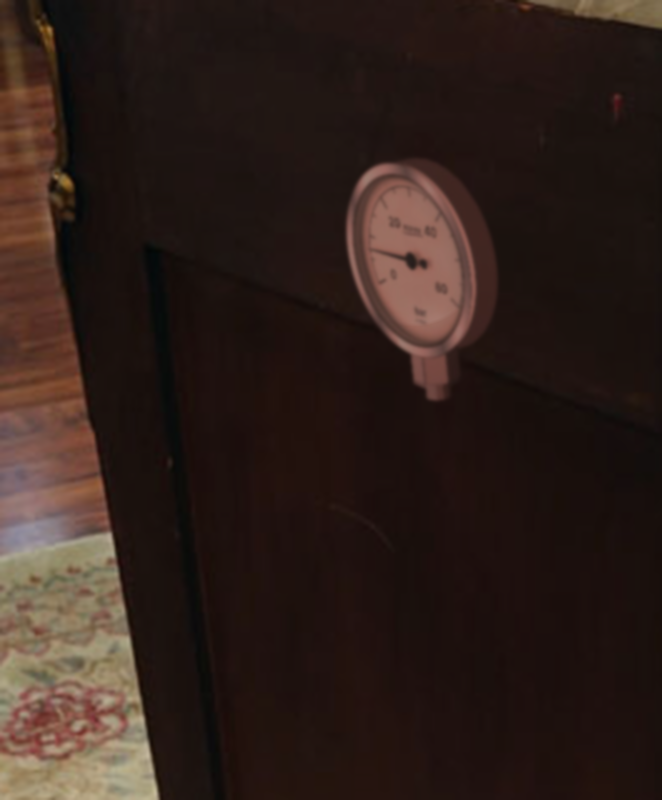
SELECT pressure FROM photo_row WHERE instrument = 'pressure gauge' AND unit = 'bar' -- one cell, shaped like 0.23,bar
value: 7.5,bar
